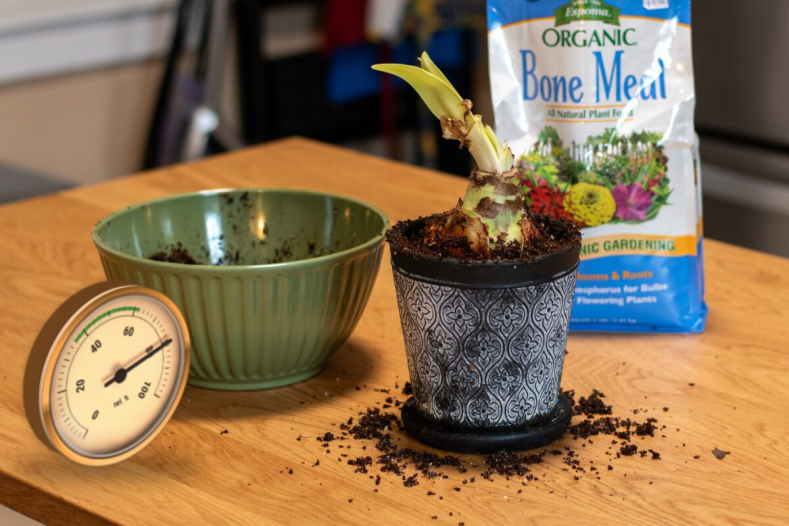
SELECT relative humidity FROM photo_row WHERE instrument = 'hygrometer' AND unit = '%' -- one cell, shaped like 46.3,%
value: 80,%
